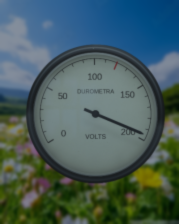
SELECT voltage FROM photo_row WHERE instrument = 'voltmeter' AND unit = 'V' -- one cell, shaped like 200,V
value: 195,V
